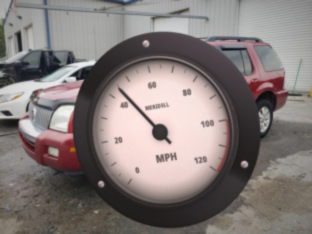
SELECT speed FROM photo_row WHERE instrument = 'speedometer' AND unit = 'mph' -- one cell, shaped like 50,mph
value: 45,mph
